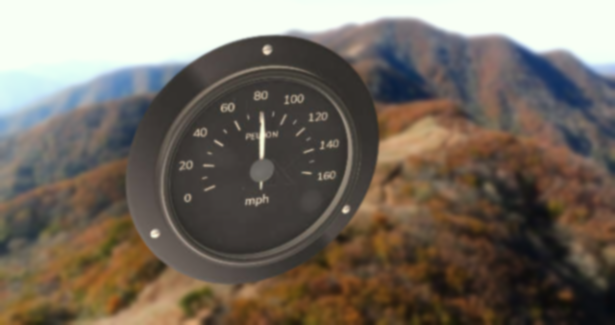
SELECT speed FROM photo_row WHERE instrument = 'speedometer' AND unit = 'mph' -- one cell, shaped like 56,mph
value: 80,mph
